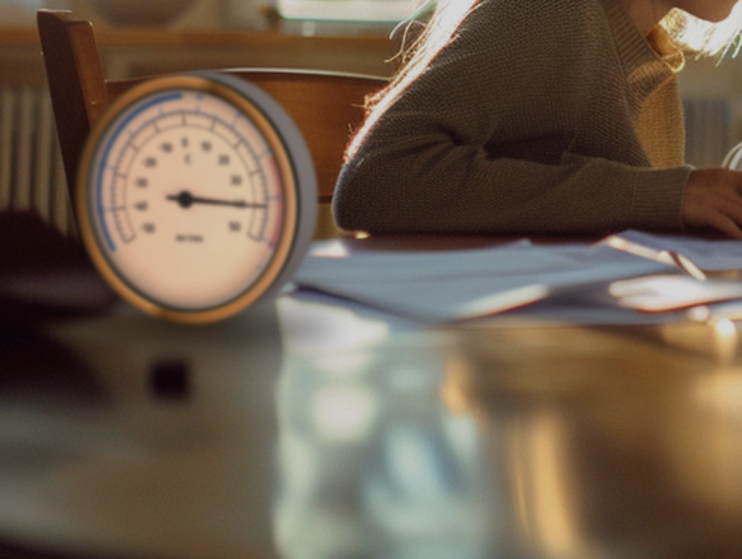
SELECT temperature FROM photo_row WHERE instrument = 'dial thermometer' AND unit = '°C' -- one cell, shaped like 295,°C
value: 40,°C
